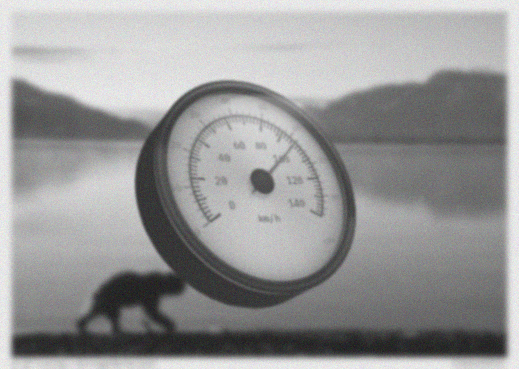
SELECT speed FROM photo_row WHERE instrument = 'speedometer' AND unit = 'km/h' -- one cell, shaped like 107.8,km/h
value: 100,km/h
